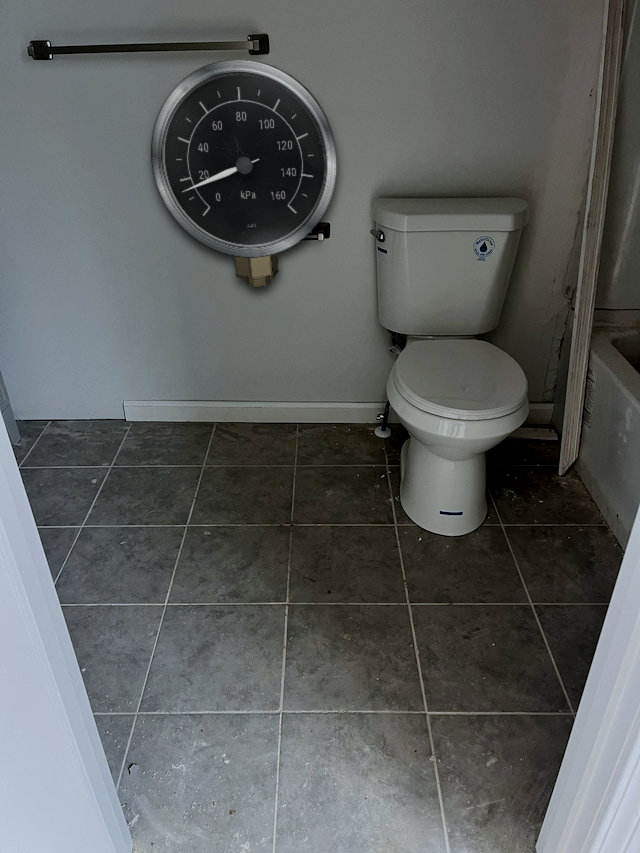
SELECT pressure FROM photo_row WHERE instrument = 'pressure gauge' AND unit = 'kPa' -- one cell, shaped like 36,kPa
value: 15,kPa
